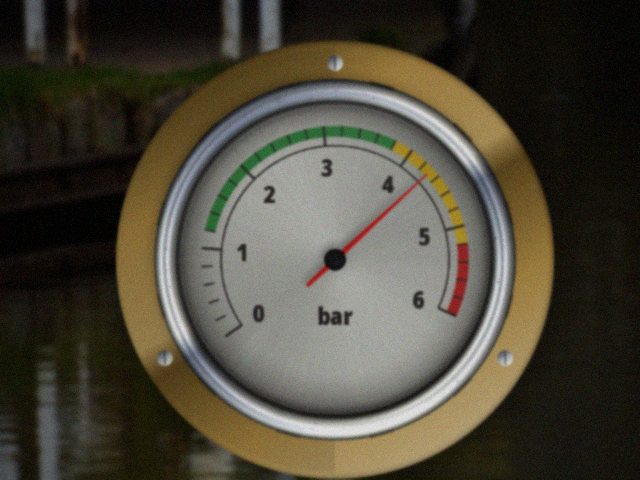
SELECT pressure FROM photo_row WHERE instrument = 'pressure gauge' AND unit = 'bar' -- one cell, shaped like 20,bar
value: 4.3,bar
